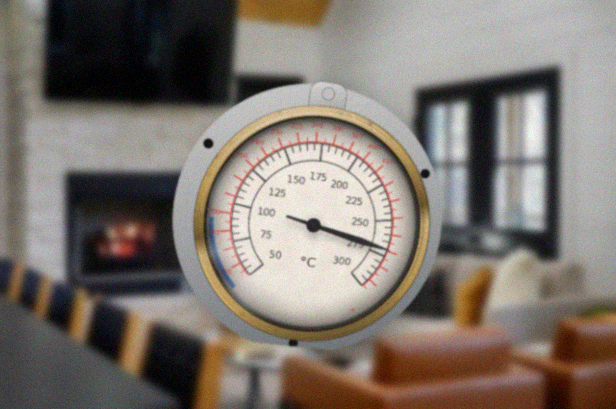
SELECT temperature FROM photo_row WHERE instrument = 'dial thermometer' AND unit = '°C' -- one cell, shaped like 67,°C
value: 270,°C
